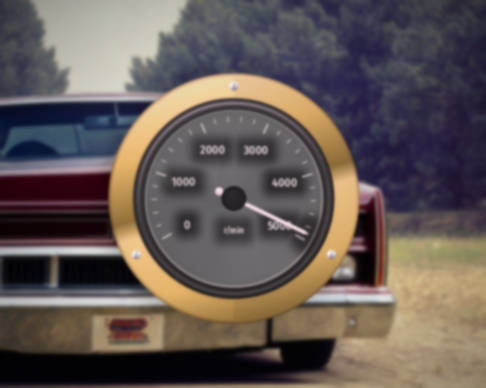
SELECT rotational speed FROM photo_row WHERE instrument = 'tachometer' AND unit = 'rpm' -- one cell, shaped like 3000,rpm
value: 4900,rpm
